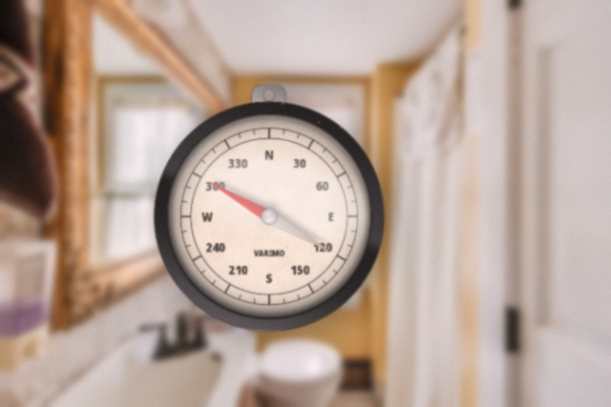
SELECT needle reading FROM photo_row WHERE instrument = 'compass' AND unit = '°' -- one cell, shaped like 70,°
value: 300,°
